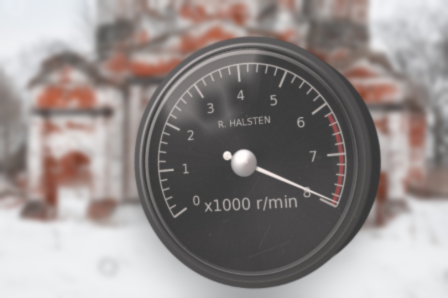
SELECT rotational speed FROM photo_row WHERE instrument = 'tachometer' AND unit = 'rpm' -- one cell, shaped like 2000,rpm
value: 7900,rpm
